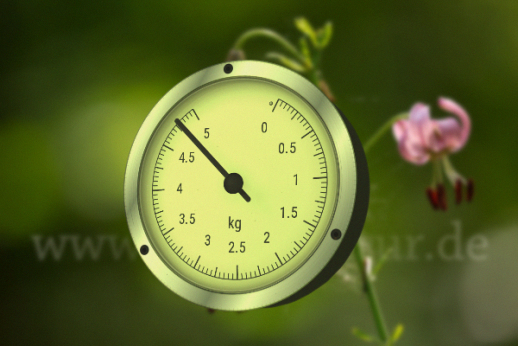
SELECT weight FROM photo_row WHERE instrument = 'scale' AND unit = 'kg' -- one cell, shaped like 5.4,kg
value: 4.8,kg
